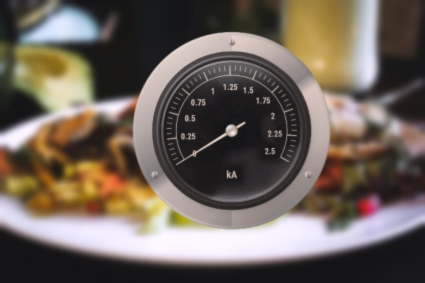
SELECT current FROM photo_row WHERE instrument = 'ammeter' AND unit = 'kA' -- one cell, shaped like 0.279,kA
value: 0,kA
